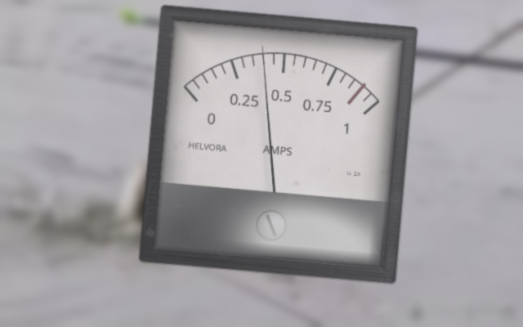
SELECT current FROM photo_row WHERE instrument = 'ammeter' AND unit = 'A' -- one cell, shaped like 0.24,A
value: 0.4,A
